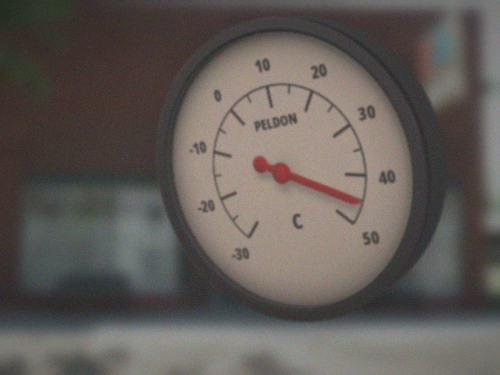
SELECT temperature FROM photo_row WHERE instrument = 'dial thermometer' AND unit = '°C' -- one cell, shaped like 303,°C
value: 45,°C
